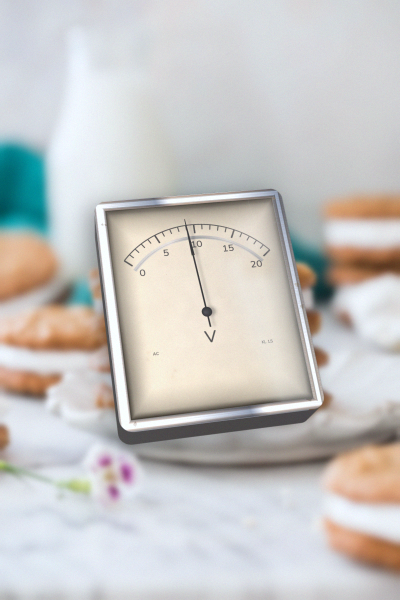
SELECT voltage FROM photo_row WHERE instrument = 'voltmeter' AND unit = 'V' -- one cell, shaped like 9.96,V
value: 9,V
